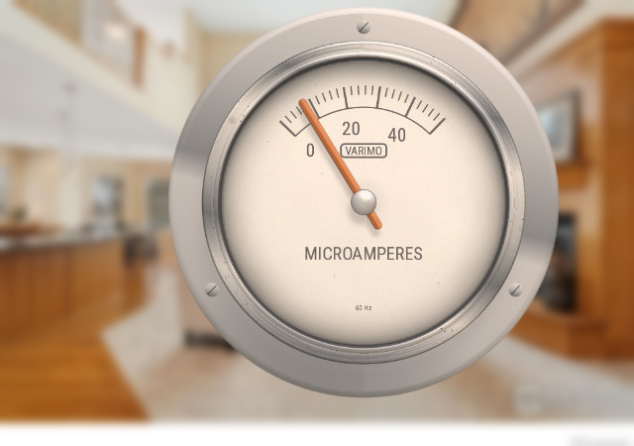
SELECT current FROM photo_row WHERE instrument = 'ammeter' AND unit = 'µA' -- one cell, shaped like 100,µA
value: 8,µA
